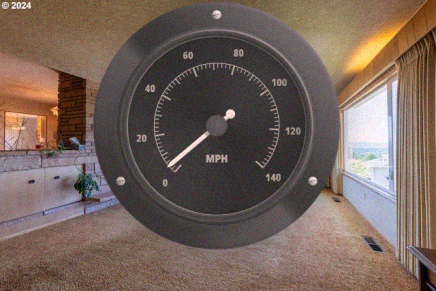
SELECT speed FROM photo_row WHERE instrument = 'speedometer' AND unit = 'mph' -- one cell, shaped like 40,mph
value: 4,mph
